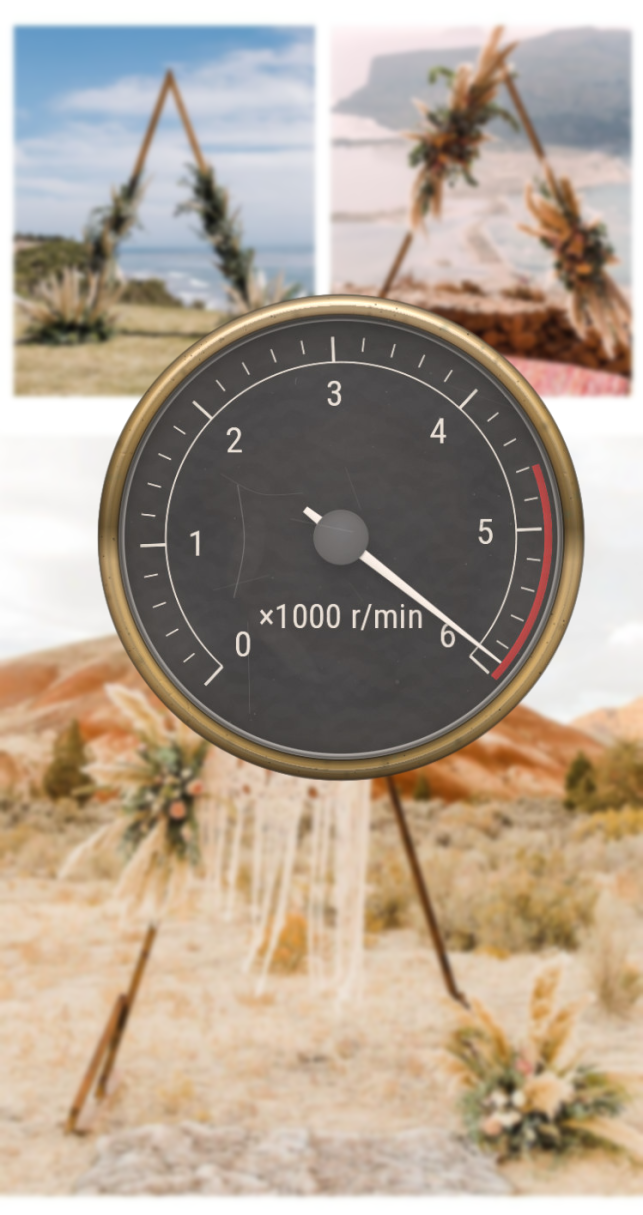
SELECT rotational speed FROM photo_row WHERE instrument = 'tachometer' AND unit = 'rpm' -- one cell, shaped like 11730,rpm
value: 5900,rpm
